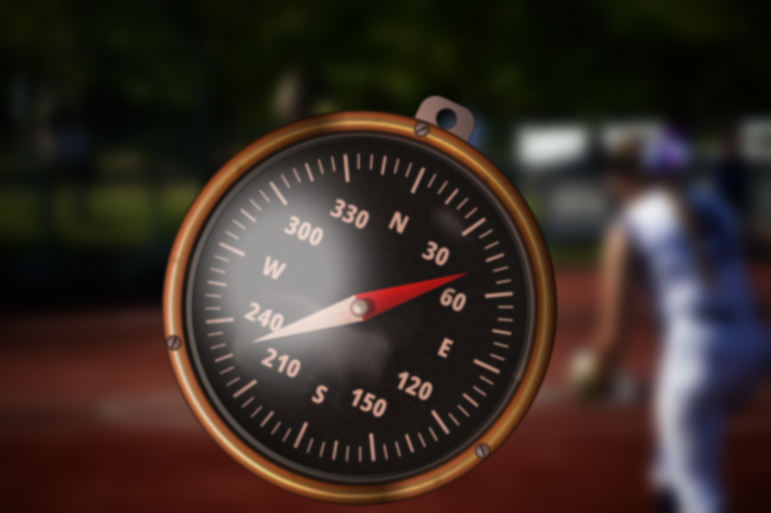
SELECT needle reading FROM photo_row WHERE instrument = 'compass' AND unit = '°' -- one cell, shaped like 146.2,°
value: 47.5,°
